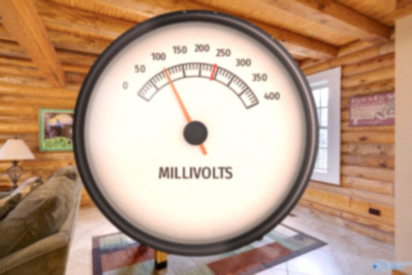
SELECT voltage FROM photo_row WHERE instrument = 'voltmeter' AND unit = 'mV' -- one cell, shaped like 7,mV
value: 100,mV
